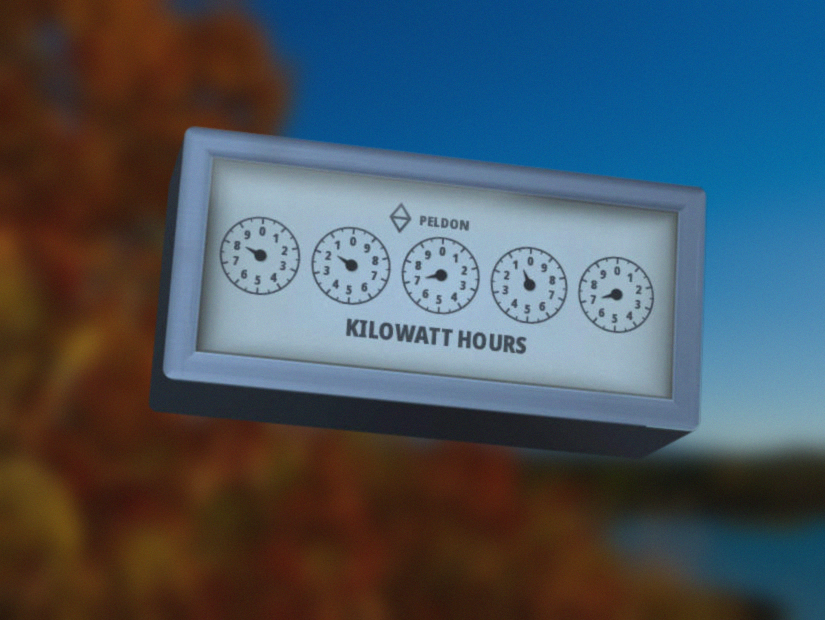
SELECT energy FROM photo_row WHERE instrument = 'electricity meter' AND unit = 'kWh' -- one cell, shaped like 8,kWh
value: 81707,kWh
